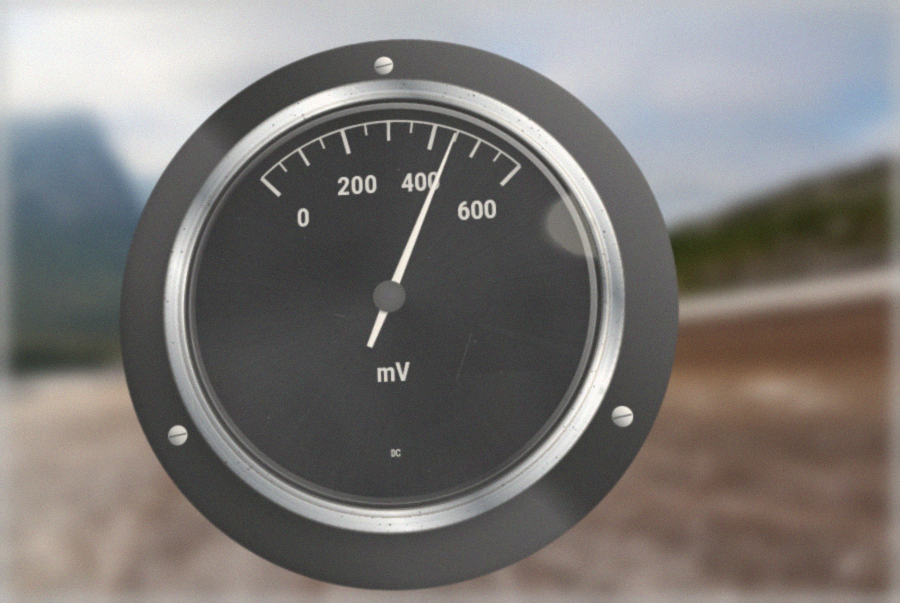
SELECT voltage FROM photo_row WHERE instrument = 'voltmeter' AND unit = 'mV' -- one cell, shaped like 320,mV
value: 450,mV
